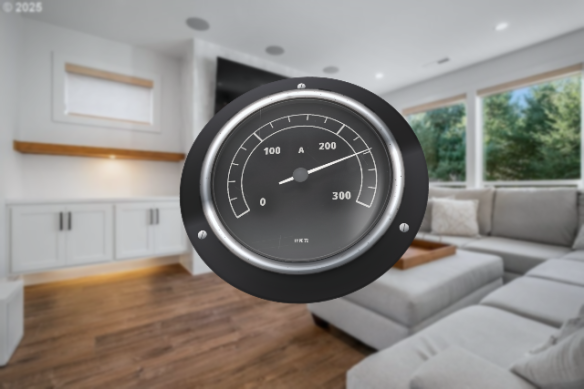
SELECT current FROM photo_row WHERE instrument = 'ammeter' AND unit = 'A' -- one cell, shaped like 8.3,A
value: 240,A
